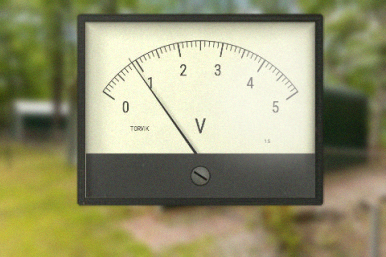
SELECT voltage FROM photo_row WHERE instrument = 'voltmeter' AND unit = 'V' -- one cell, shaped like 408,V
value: 0.9,V
